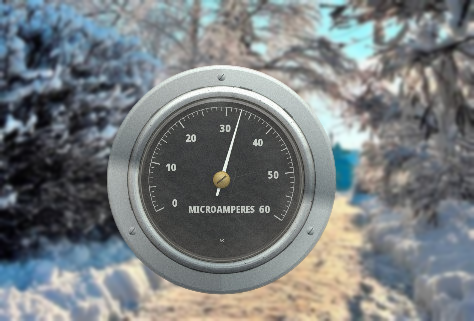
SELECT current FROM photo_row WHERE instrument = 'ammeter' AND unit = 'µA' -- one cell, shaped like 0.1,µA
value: 33,µA
